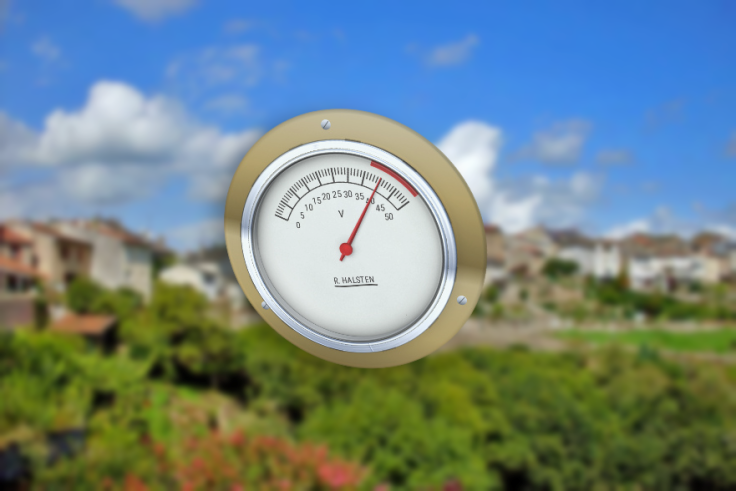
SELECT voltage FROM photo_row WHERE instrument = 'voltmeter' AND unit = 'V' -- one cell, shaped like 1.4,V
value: 40,V
